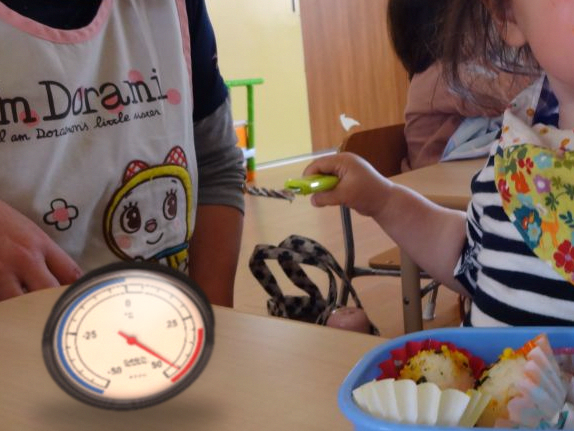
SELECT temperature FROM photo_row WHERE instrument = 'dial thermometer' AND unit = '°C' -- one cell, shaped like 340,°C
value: 45,°C
